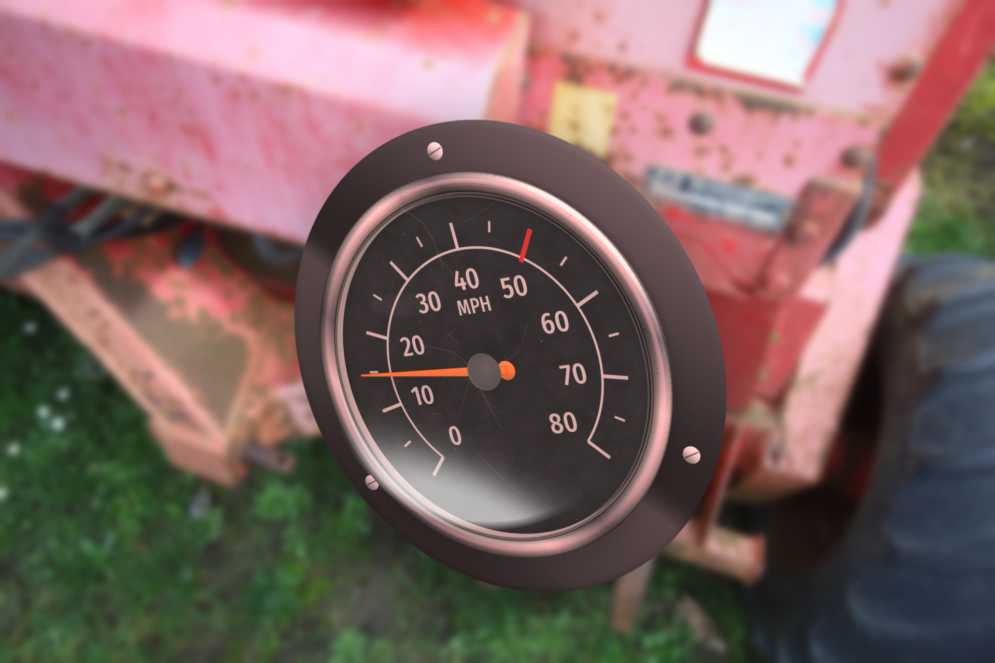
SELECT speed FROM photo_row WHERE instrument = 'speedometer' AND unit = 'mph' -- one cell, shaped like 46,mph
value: 15,mph
